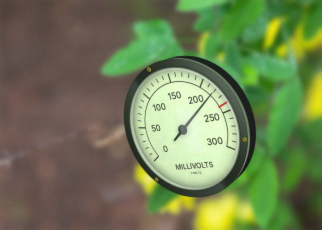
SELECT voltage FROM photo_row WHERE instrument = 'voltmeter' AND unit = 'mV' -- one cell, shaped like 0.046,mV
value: 220,mV
